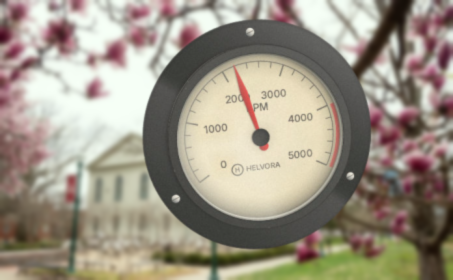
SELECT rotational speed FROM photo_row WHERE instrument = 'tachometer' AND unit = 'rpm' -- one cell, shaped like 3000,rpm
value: 2200,rpm
